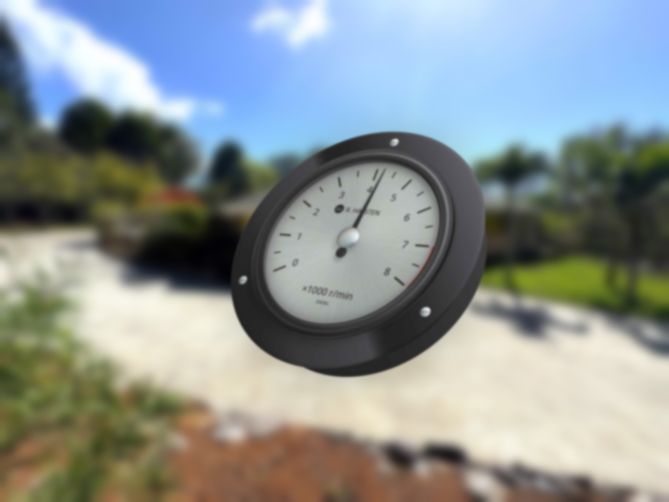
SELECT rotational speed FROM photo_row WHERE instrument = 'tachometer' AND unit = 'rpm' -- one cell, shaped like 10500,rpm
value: 4250,rpm
